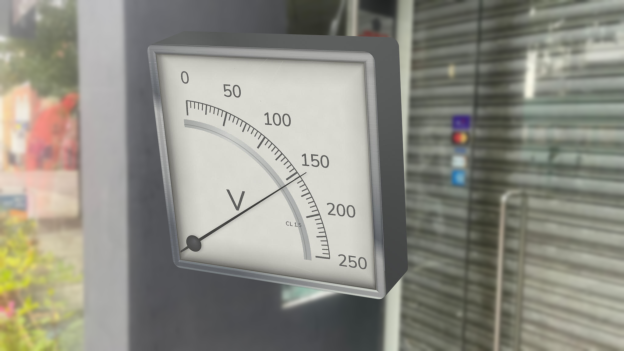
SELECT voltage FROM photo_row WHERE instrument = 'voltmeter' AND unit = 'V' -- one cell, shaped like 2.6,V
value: 155,V
